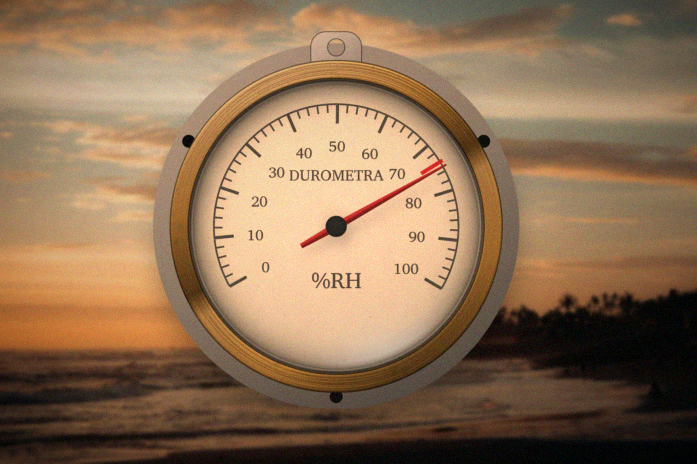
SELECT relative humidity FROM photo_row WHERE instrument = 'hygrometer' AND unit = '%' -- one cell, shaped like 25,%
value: 75,%
